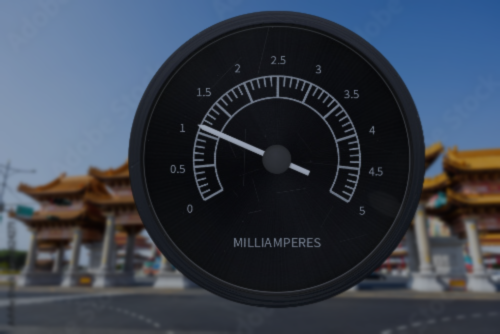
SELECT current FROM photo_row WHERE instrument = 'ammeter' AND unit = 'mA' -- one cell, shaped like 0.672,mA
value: 1.1,mA
